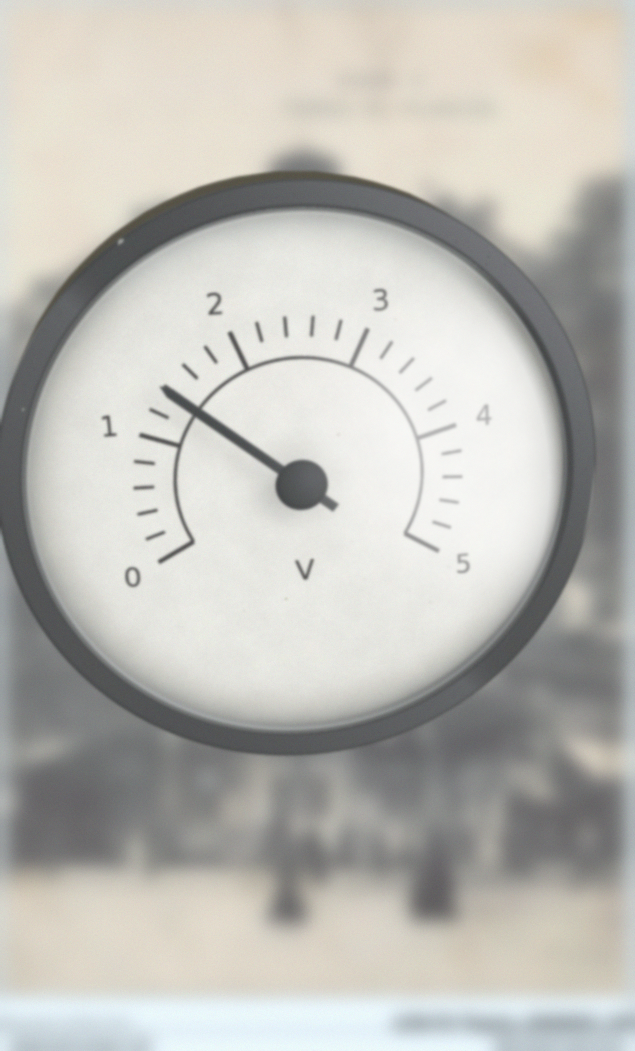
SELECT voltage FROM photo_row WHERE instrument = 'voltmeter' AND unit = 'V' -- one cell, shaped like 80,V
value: 1.4,V
